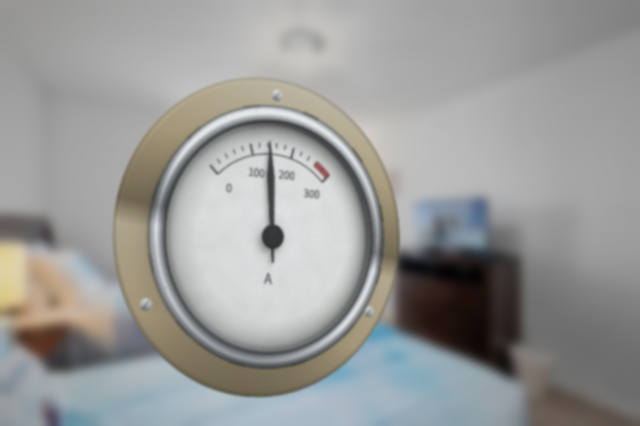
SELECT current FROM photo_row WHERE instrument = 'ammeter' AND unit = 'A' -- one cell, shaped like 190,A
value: 140,A
